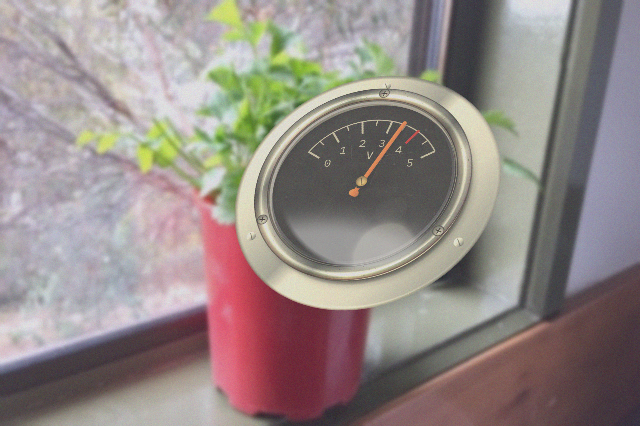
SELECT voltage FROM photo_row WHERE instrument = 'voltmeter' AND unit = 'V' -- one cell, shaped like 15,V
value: 3.5,V
